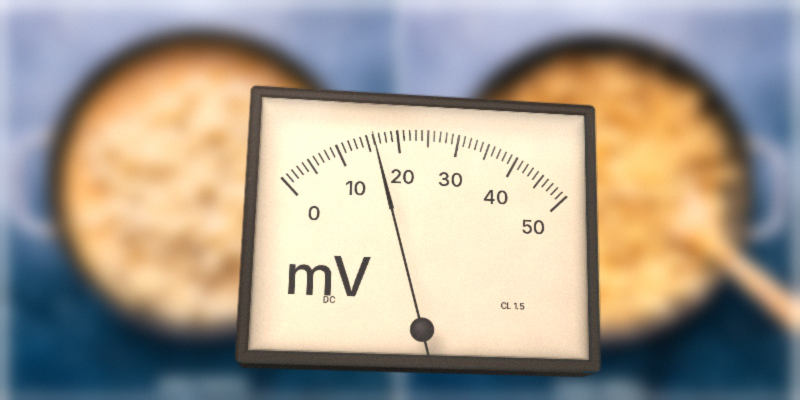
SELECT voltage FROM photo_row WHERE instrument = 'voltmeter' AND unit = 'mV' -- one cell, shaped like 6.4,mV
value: 16,mV
